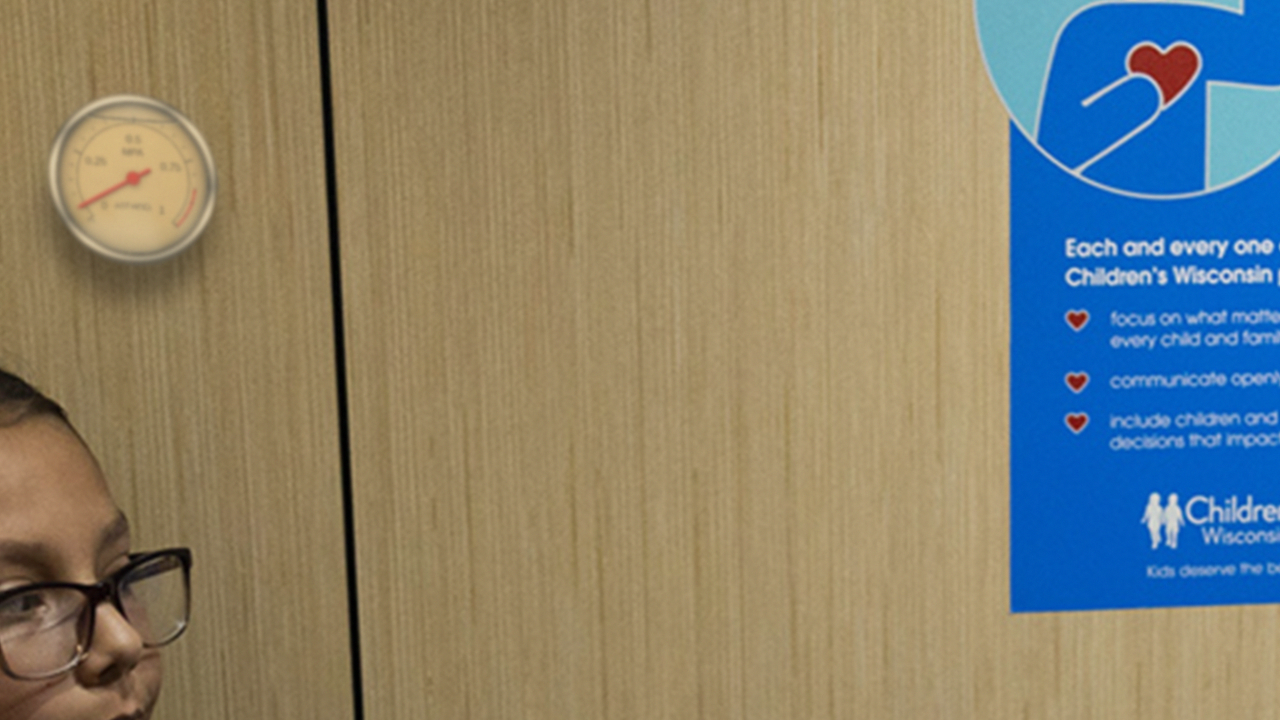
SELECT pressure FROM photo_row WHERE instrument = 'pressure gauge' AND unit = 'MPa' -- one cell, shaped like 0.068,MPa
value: 0.05,MPa
